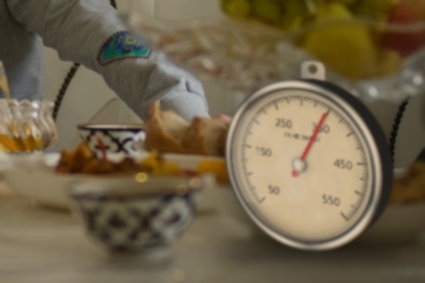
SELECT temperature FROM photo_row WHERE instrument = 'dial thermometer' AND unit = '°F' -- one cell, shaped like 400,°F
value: 350,°F
